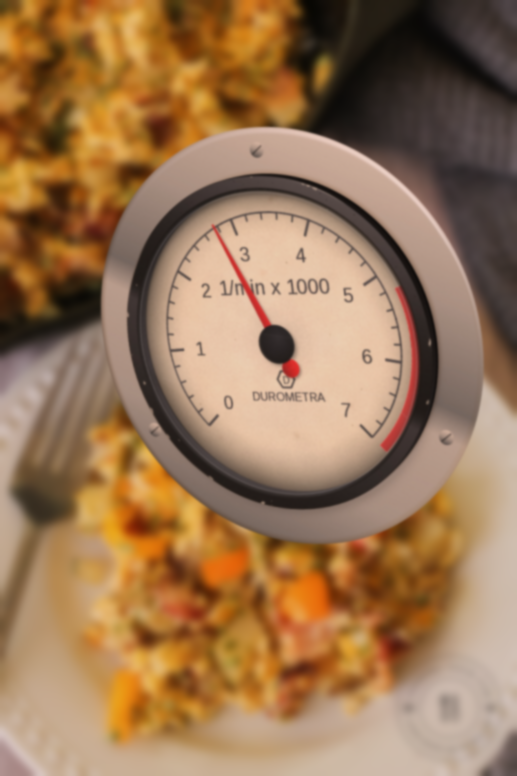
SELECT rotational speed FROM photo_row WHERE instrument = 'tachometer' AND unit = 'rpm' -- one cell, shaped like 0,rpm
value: 2800,rpm
